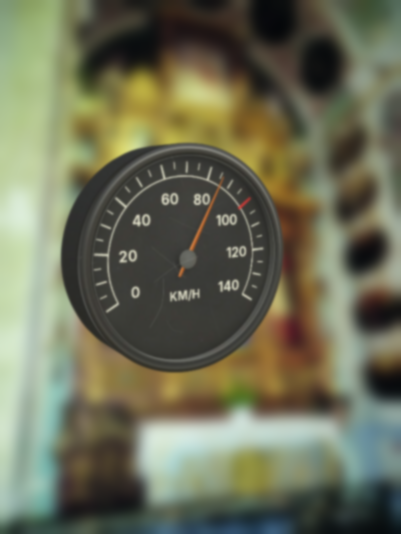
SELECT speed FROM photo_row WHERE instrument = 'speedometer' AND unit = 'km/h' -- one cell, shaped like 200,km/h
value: 85,km/h
